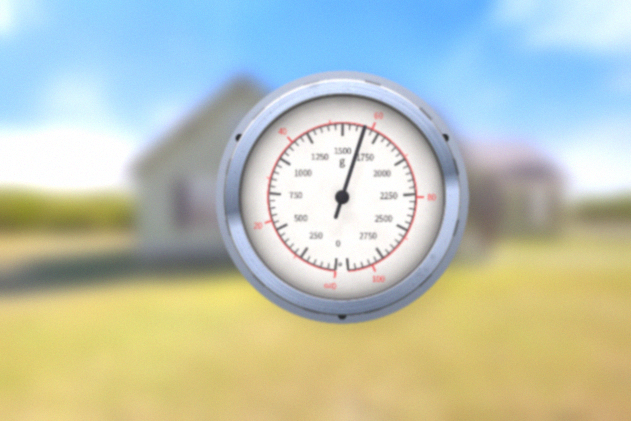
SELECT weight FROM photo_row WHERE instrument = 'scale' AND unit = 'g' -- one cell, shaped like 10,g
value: 1650,g
